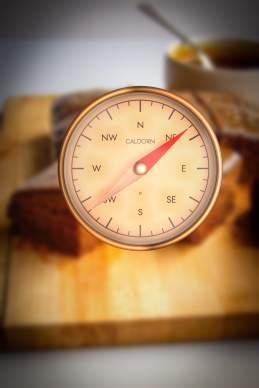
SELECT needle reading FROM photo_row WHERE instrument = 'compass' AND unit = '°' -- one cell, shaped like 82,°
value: 50,°
